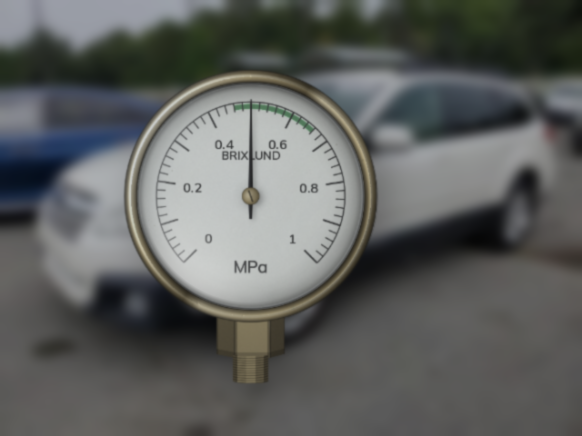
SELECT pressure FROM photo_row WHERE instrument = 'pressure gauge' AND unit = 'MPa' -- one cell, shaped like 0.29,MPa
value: 0.5,MPa
